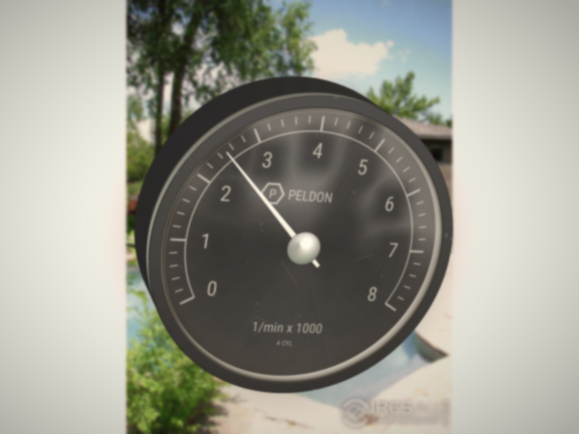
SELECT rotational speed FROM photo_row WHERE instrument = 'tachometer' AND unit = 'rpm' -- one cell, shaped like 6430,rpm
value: 2500,rpm
